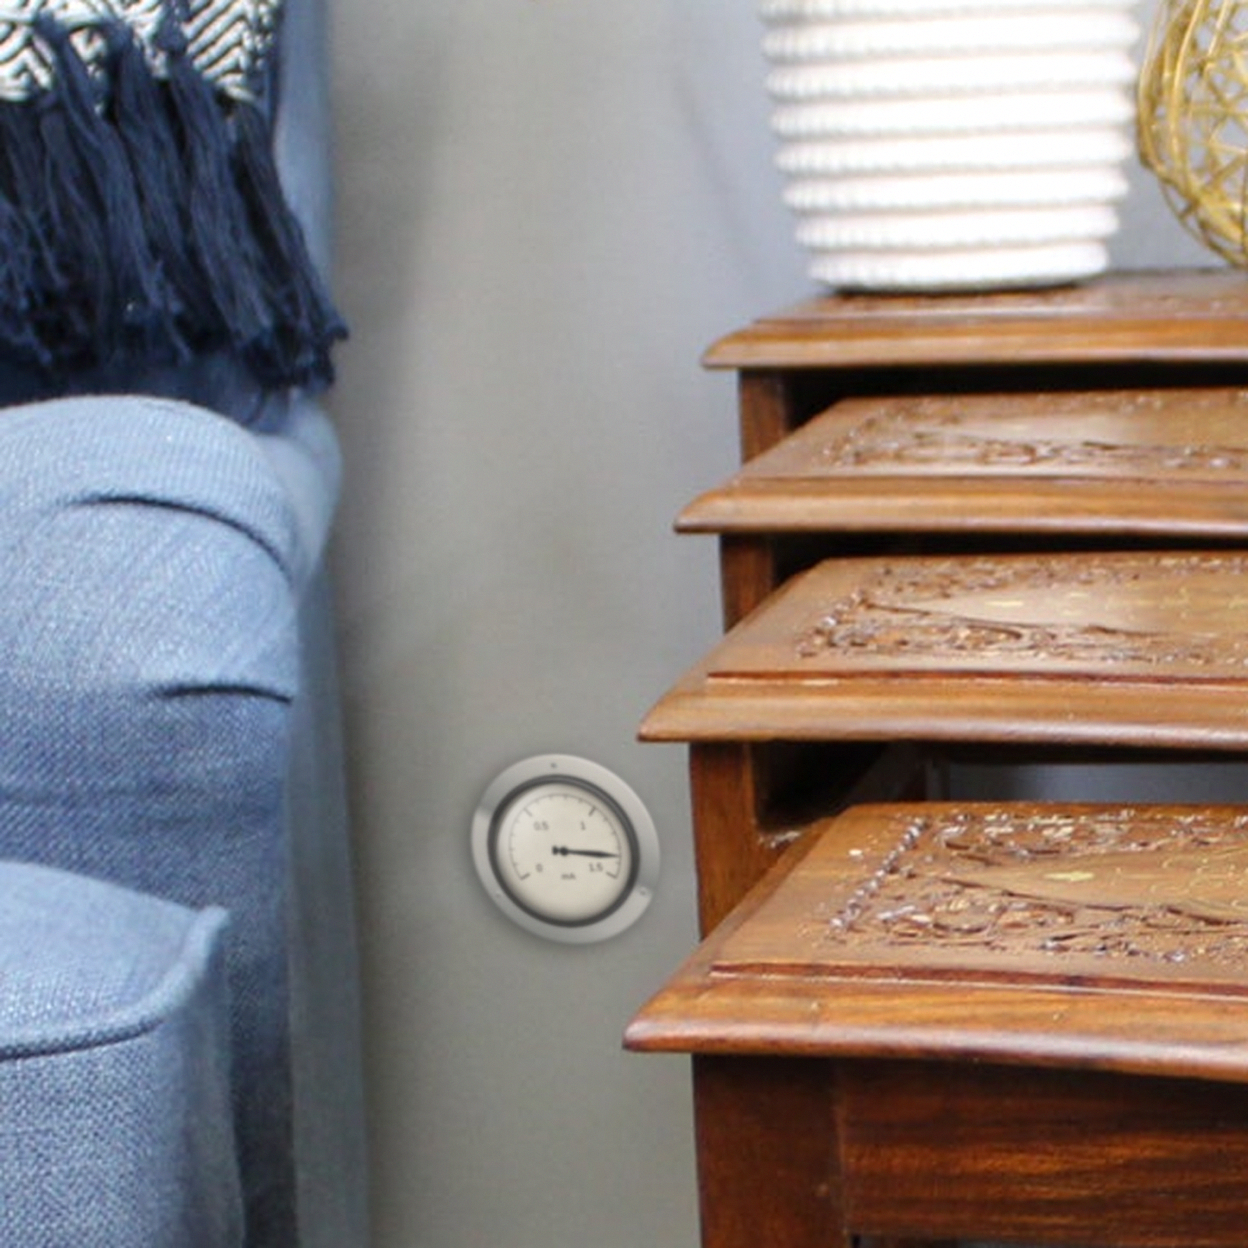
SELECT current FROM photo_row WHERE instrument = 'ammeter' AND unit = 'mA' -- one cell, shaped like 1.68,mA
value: 1.35,mA
